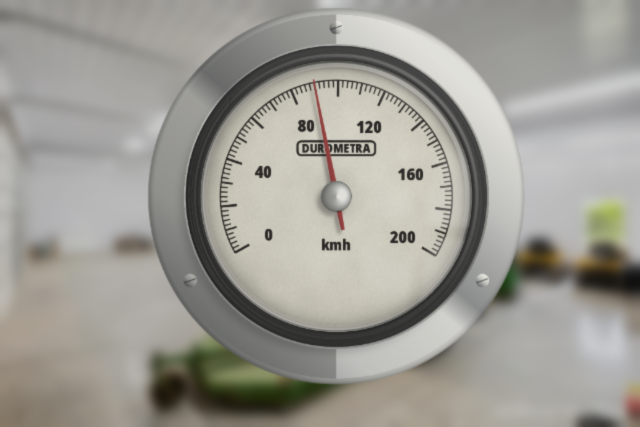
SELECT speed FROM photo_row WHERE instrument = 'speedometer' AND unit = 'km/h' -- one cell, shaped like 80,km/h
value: 90,km/h
